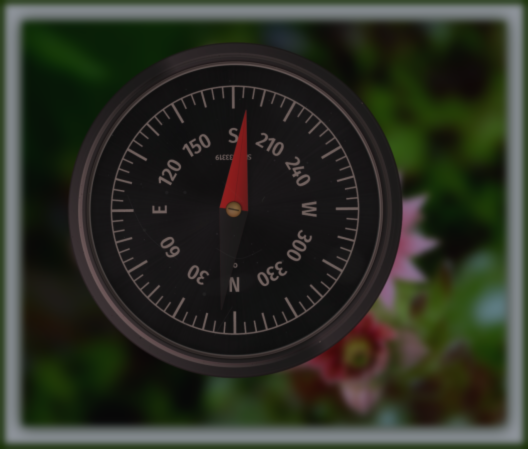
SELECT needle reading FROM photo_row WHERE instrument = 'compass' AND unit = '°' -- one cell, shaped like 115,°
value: 187.5,°
